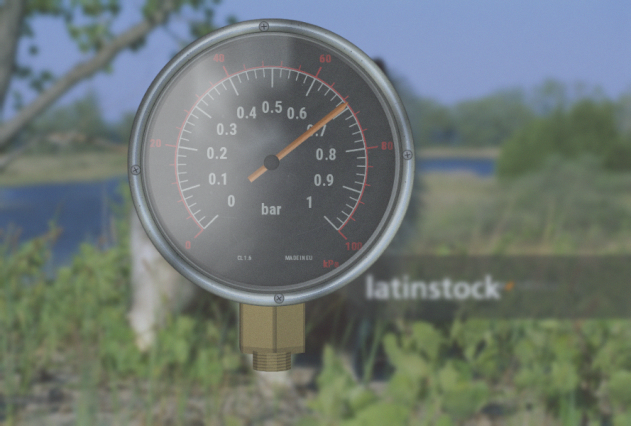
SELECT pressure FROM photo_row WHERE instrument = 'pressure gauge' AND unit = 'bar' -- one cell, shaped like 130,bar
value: 0.69,bar
